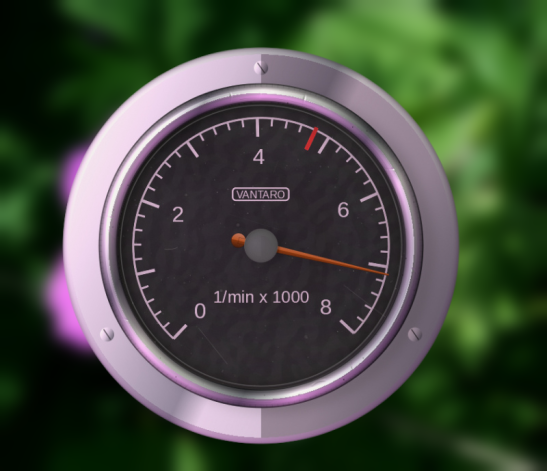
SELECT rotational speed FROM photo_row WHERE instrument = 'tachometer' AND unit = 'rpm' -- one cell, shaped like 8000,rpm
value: 7100,rpm
